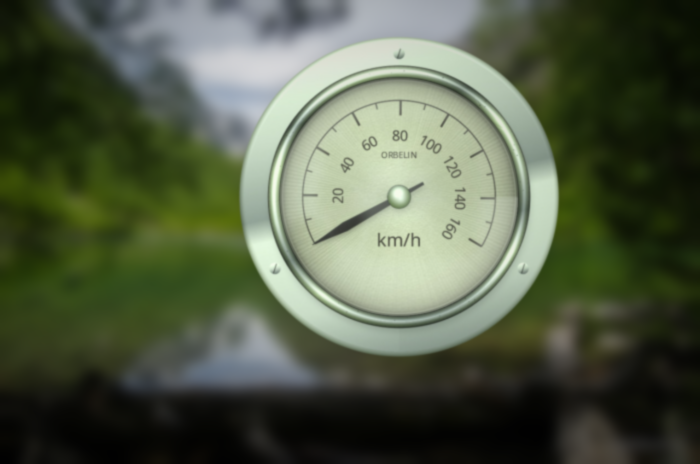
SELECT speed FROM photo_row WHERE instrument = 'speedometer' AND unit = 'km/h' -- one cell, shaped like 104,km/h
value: 0,km/h
